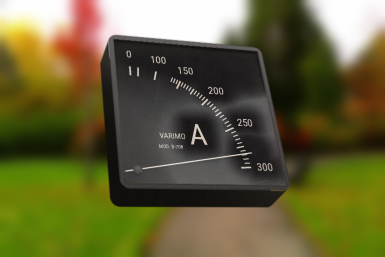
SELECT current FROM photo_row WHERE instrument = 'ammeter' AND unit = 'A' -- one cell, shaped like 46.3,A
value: 285,A
